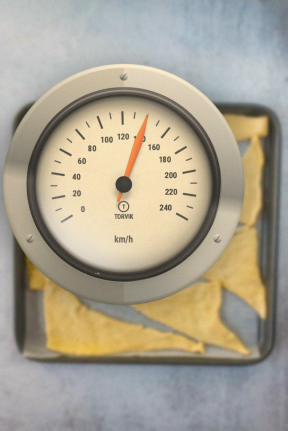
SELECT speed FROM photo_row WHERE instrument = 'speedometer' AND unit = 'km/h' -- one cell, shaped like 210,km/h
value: 140,km/h
